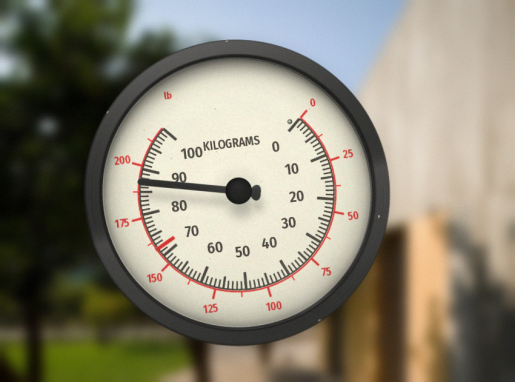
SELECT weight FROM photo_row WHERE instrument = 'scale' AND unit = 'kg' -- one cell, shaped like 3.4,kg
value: 87,kg
